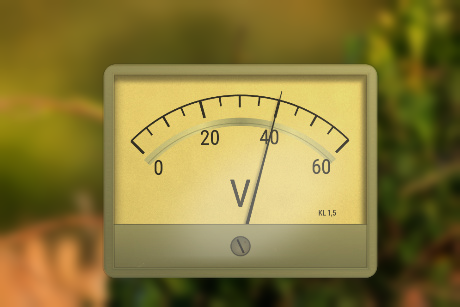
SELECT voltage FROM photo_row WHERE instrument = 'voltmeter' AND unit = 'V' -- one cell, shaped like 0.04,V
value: 40,V
